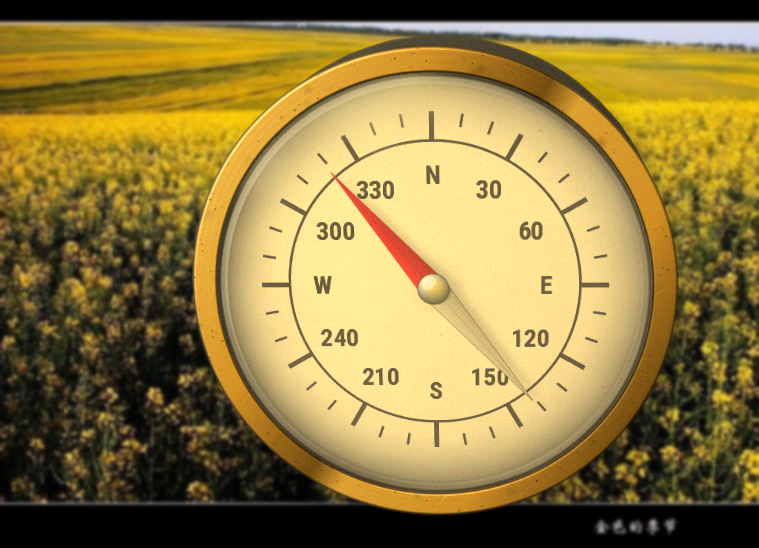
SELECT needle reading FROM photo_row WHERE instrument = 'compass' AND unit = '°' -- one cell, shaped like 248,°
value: 320,°
